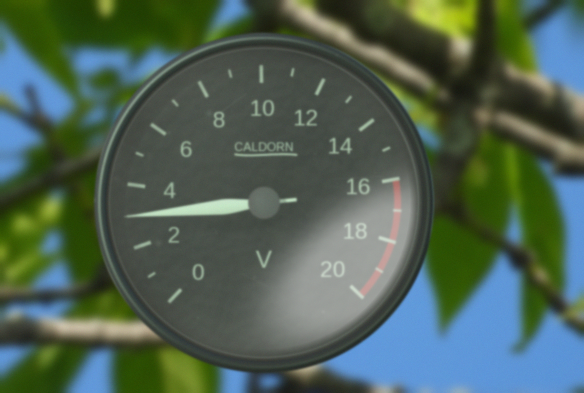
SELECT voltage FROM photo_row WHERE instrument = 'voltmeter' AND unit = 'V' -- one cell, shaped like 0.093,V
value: 3,V
